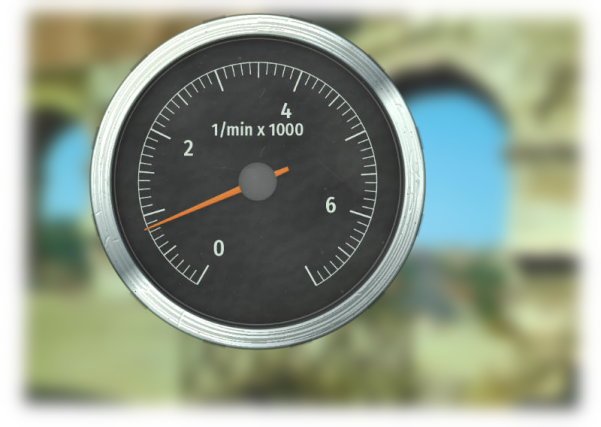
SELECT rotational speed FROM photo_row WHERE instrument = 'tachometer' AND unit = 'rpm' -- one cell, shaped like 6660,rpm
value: 850,rpm
